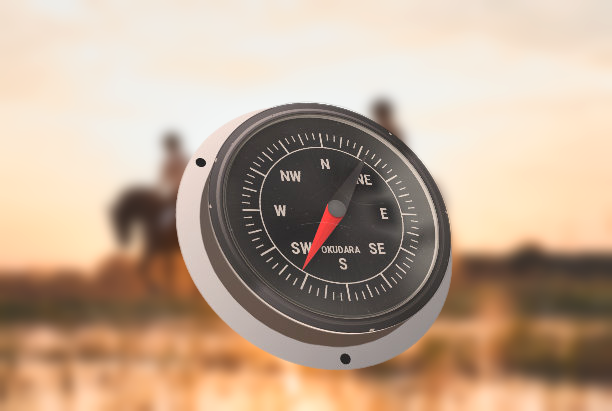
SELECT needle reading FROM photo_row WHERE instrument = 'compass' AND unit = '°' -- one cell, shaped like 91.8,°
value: 215,°
